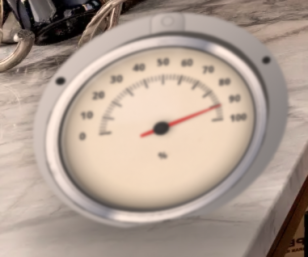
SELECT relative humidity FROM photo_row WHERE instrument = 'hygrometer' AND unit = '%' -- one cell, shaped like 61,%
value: 90,%
